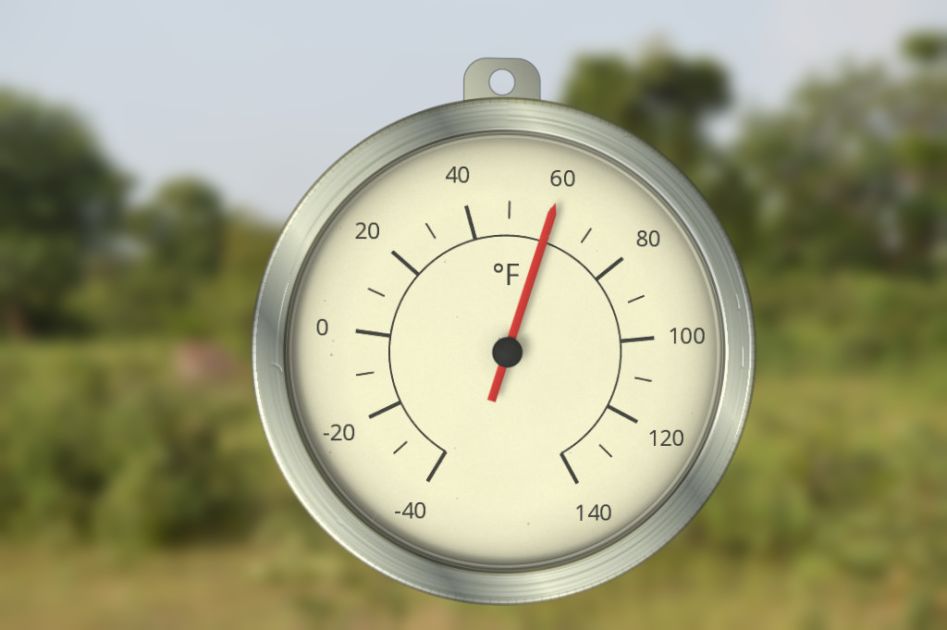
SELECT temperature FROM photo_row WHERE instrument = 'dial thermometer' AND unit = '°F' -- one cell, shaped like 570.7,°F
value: 60,°F
